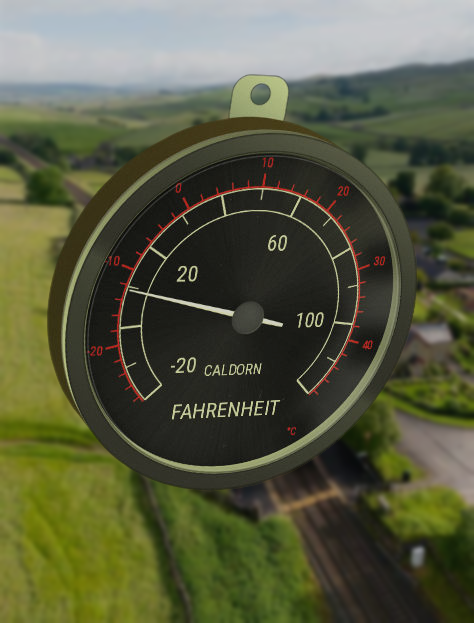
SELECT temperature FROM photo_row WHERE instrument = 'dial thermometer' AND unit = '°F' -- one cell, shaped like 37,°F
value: 10,°F
